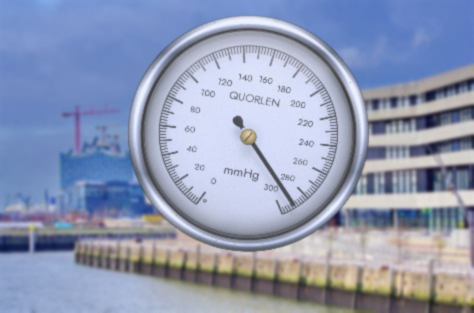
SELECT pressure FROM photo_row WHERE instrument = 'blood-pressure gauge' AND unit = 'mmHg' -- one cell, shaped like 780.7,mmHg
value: 290,mmHg
